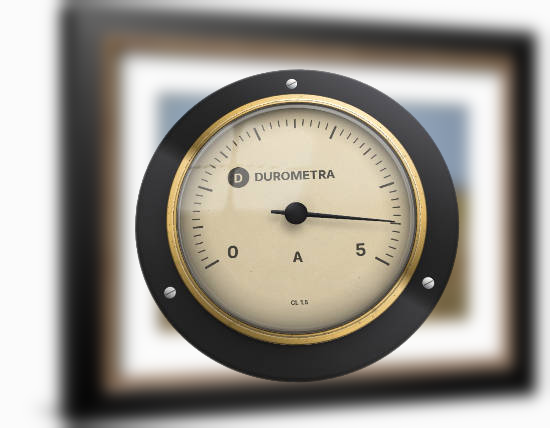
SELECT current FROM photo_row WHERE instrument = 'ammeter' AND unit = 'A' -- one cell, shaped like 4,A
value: 4.5,A
